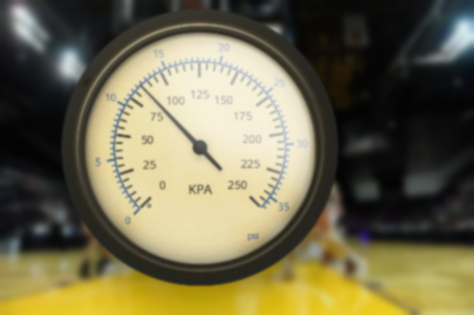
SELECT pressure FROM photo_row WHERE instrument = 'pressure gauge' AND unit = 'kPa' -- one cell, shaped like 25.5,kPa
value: 85,kPa
